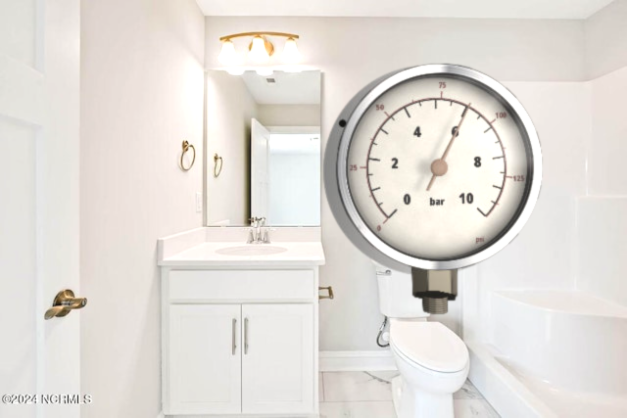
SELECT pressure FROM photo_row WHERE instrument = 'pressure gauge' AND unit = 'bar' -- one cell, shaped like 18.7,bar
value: 6,bar
